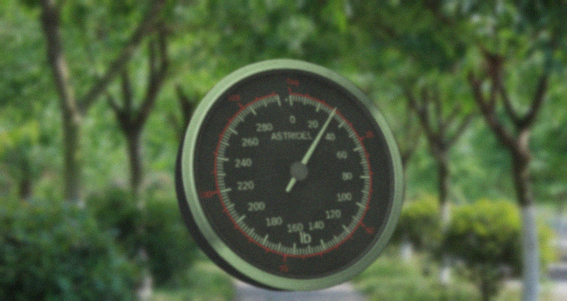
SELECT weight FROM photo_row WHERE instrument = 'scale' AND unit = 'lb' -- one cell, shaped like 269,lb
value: 30,lb
